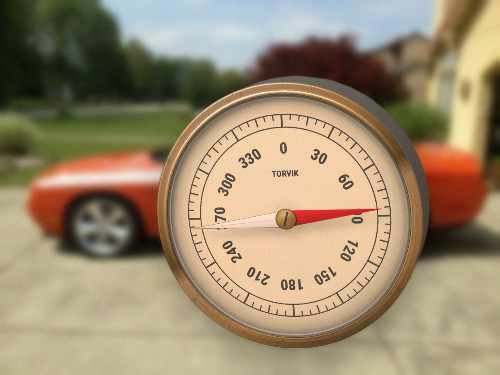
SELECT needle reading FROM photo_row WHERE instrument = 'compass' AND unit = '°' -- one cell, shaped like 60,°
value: 85,°
